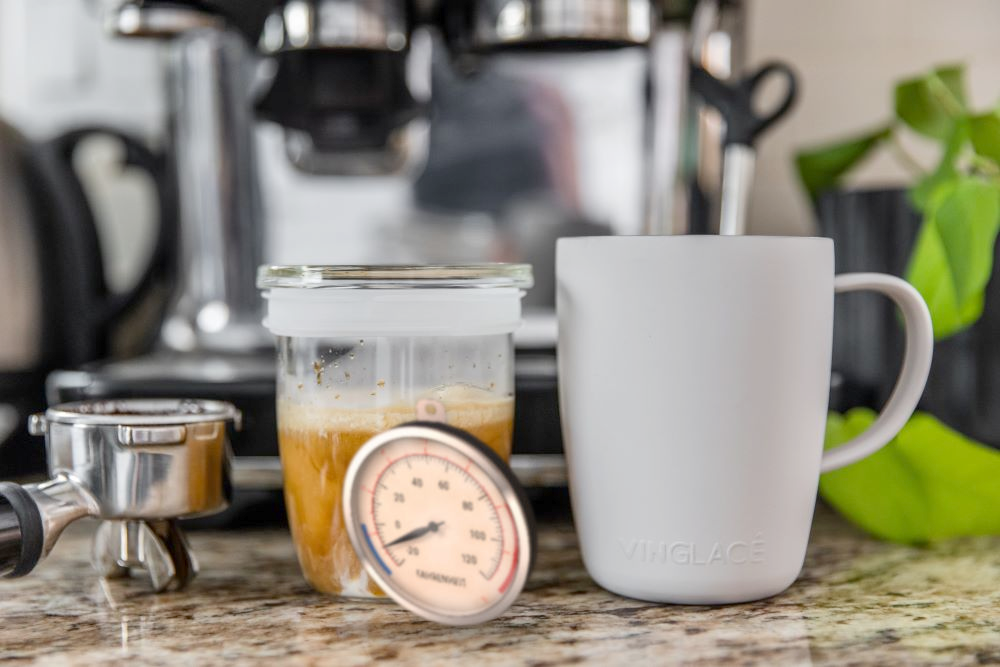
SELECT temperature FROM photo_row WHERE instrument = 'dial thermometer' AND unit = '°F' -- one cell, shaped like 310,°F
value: -10,°F
